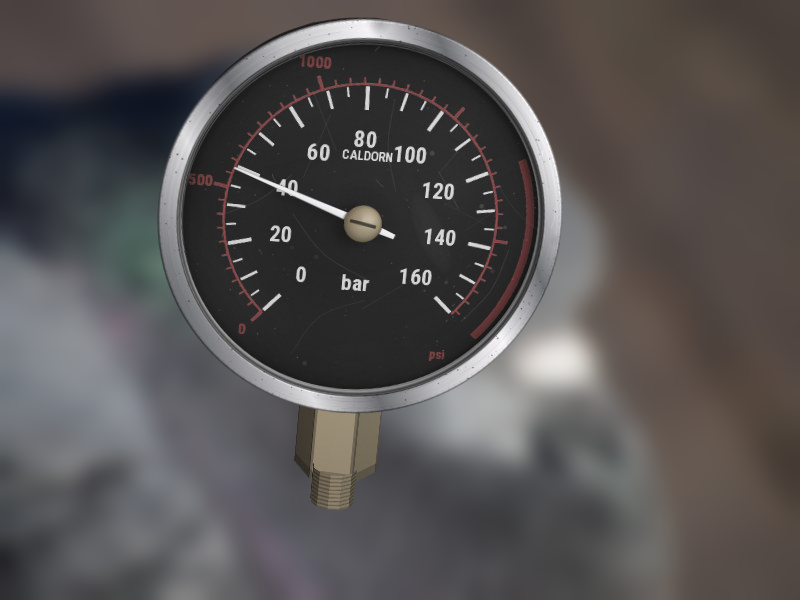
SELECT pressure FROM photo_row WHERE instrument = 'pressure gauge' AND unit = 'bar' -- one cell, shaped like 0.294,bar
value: 40,bar
